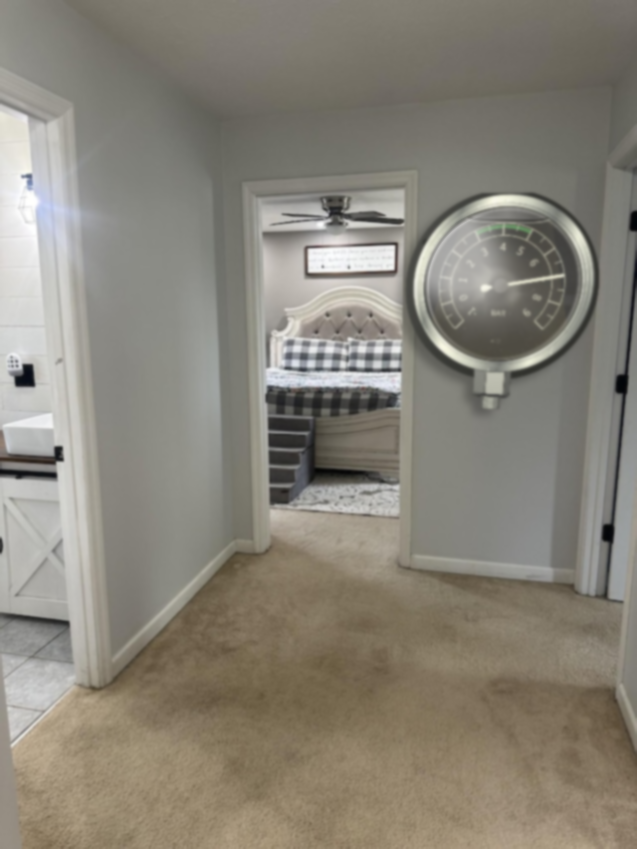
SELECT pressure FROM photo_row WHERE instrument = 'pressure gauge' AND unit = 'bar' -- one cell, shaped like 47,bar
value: 7,bar
